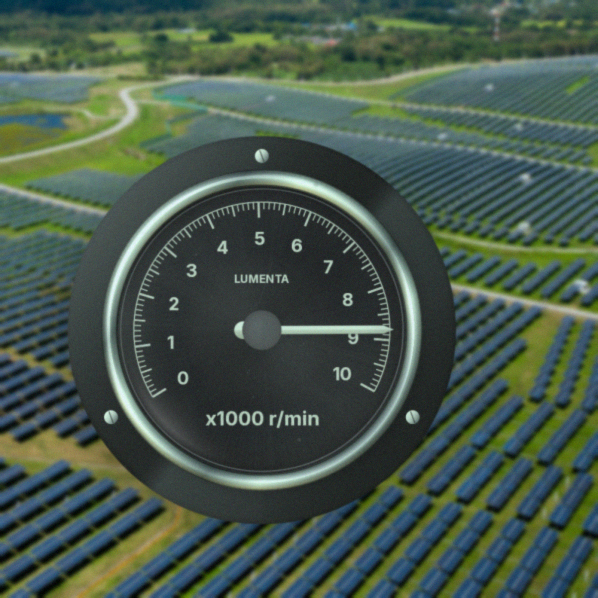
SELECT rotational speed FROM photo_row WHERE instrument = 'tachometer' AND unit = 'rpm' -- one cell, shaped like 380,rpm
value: 8800,rpm
